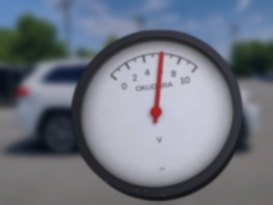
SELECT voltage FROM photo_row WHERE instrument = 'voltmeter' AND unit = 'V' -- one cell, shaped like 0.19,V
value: 6,V
